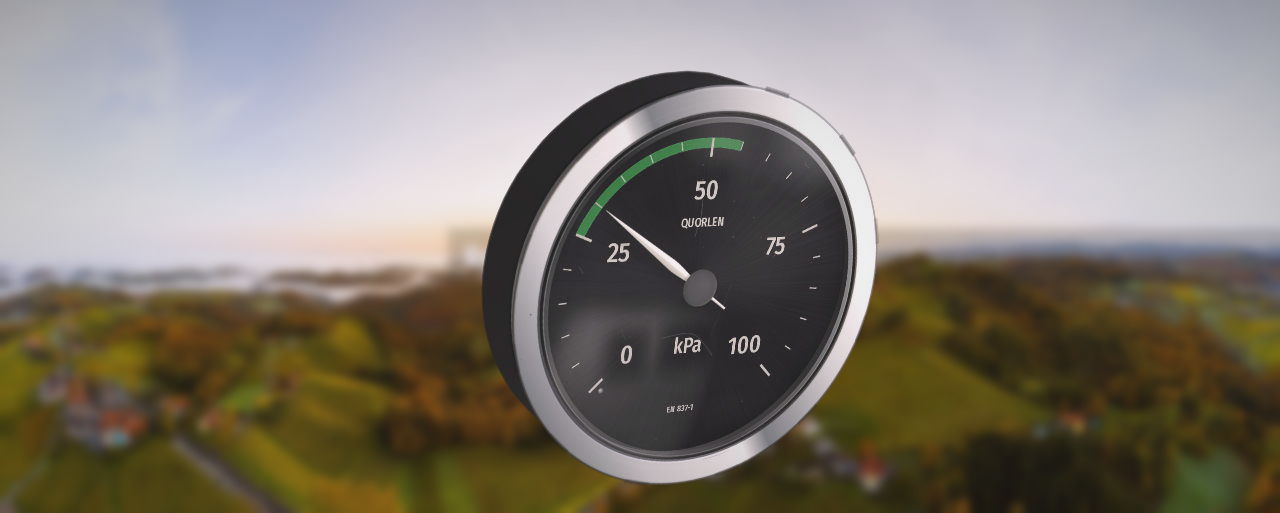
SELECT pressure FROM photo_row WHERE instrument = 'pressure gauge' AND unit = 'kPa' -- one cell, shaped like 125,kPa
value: 30,kPa
